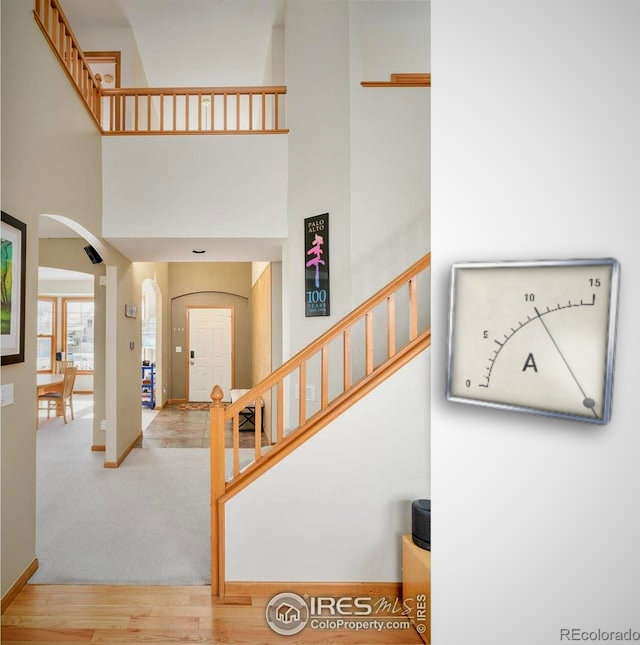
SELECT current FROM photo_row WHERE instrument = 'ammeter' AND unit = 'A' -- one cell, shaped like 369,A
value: 10,A
